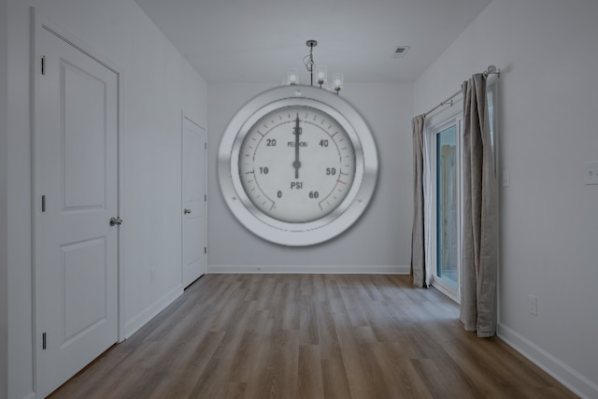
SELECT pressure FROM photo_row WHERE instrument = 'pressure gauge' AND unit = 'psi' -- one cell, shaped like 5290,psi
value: 30,psi
